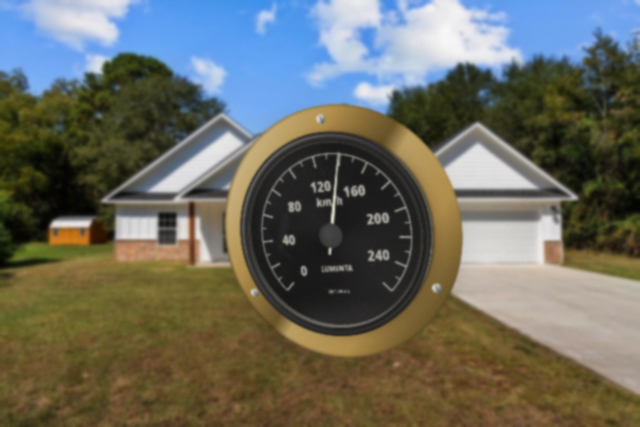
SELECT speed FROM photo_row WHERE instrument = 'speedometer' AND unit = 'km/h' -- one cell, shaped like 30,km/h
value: 140,km/h
